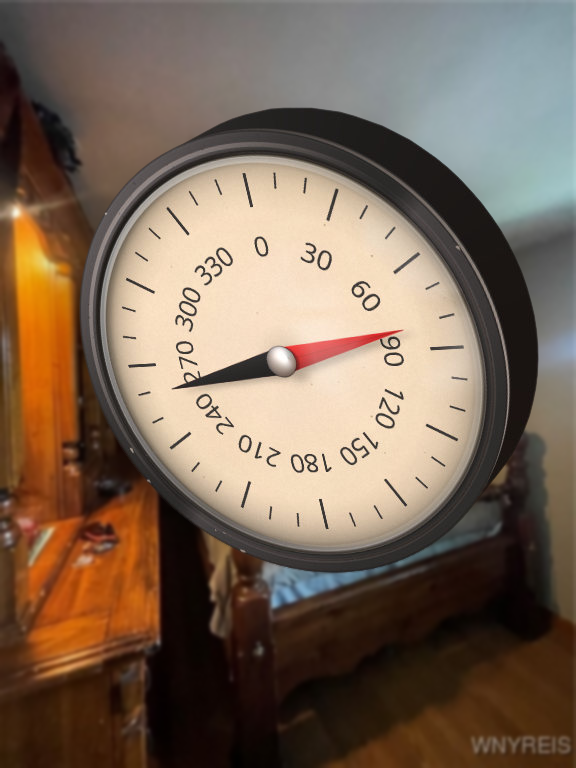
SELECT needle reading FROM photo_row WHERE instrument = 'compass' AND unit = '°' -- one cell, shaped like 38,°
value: 80,°
